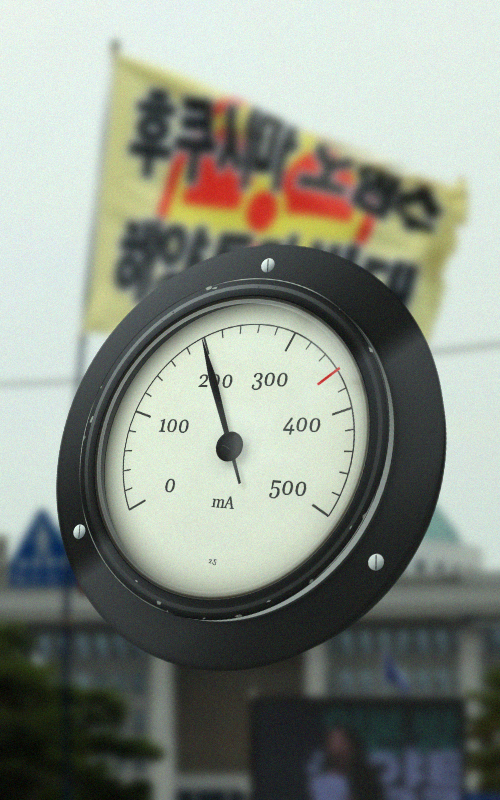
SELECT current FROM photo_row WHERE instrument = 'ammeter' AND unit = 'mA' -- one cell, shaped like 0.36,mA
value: 200,mA
